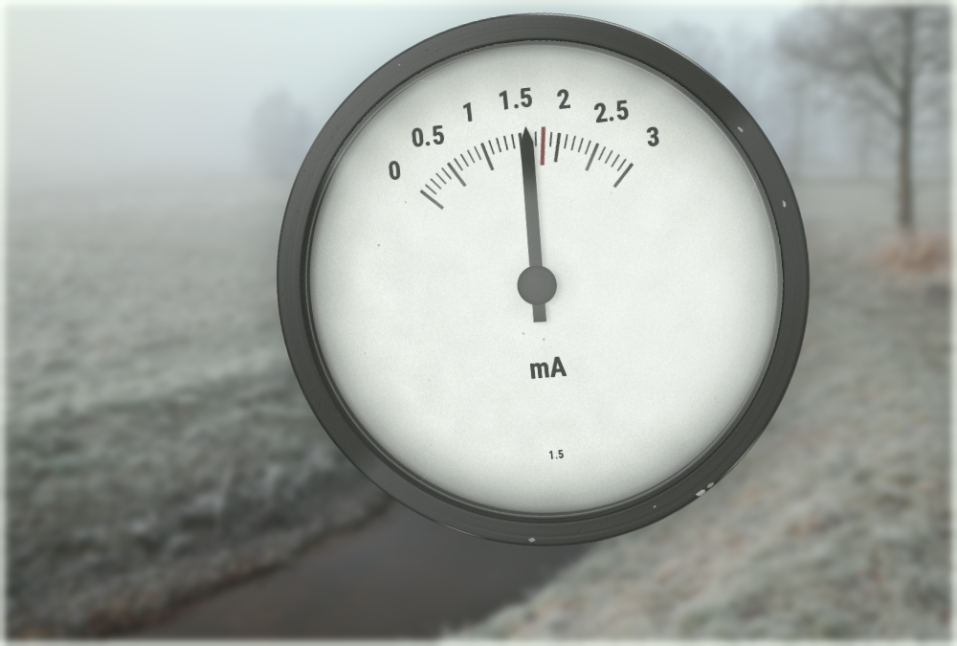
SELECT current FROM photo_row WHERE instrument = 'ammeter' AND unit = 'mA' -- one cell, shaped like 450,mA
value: 1.6,mA
